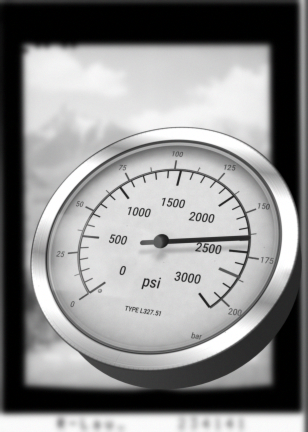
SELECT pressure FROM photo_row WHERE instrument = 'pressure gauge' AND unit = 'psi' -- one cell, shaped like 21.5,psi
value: 2400,psi
